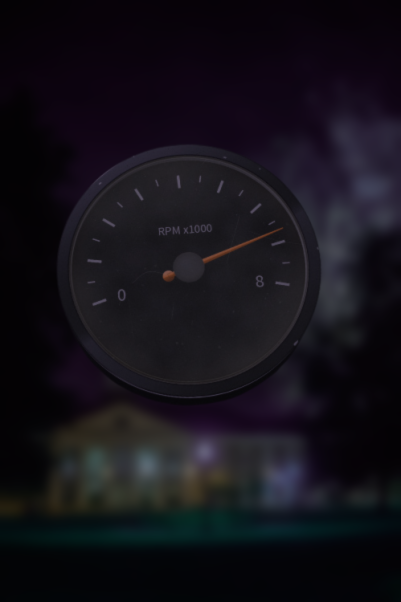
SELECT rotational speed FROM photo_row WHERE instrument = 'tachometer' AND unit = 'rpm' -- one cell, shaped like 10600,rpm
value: 6750,rpm
